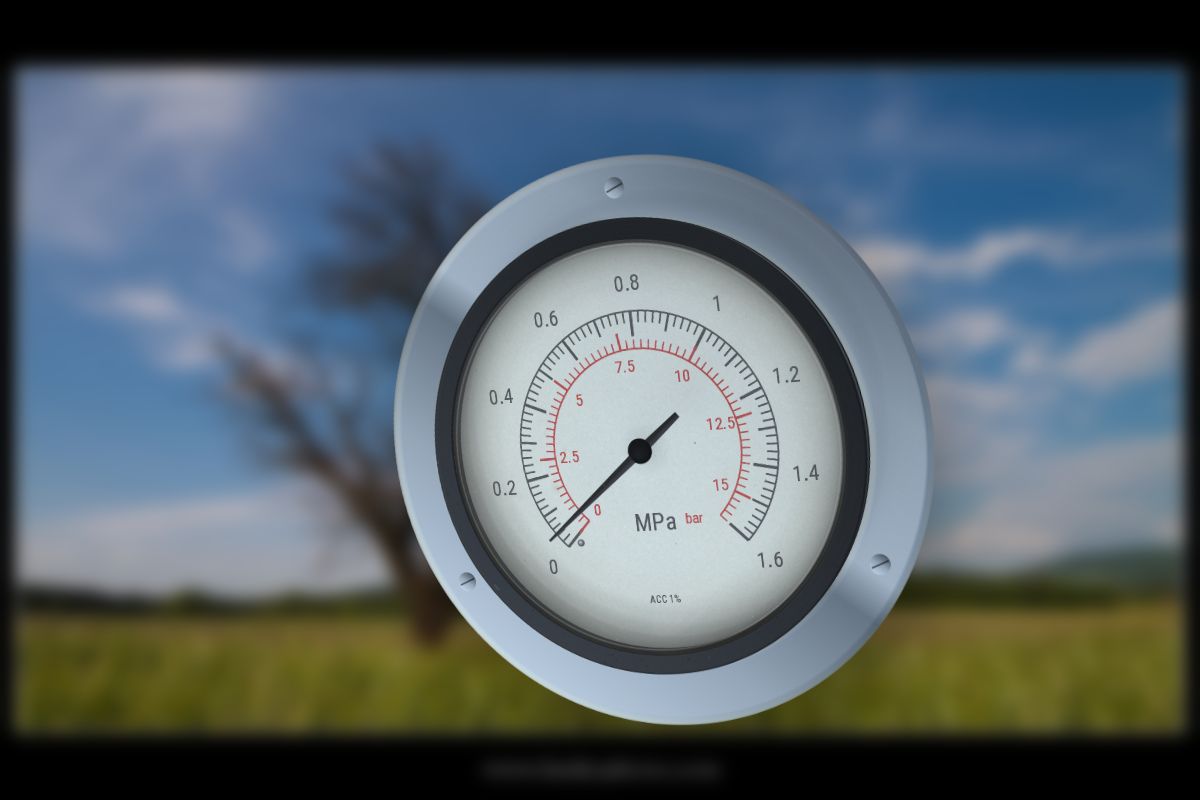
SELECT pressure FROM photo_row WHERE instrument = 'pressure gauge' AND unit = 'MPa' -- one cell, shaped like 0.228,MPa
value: 0.04,MPa
